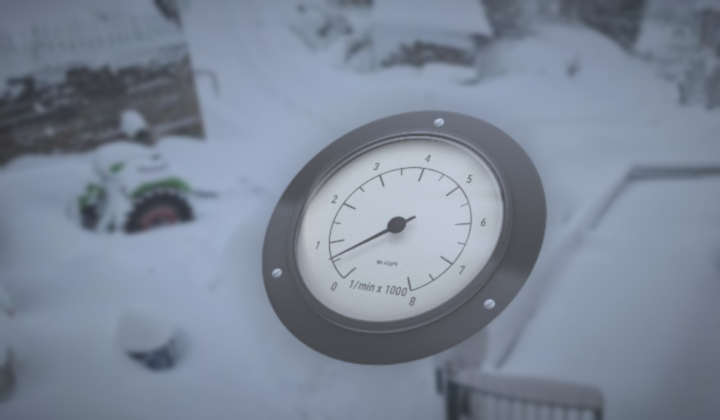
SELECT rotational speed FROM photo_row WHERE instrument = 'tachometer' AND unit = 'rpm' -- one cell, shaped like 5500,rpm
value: 500,rpm
